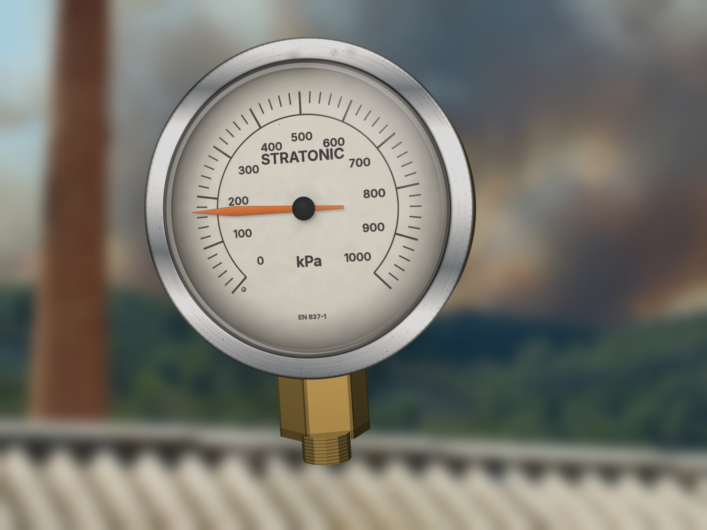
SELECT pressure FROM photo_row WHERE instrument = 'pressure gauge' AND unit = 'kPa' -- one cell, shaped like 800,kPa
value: 170,kPa
